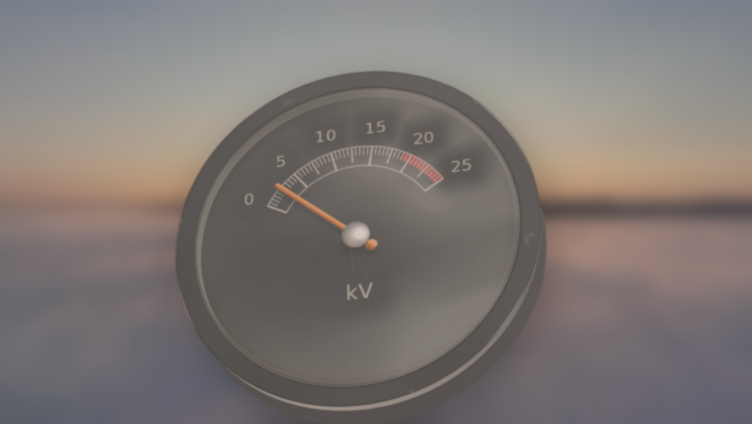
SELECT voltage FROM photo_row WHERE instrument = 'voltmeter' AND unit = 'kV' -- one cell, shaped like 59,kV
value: 2.5,kV
